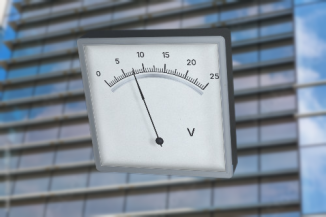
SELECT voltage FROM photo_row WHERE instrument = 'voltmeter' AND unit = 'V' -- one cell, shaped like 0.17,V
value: 7.5,V
